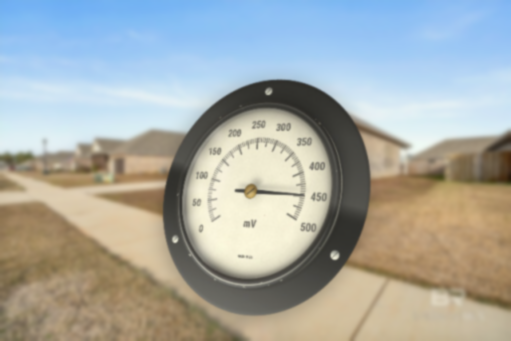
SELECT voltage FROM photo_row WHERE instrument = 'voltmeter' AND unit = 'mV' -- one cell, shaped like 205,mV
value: 450,mV
